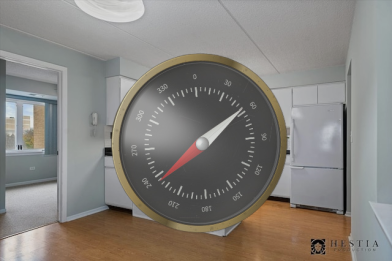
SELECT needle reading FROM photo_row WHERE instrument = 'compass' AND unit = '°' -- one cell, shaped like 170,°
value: 235,°
